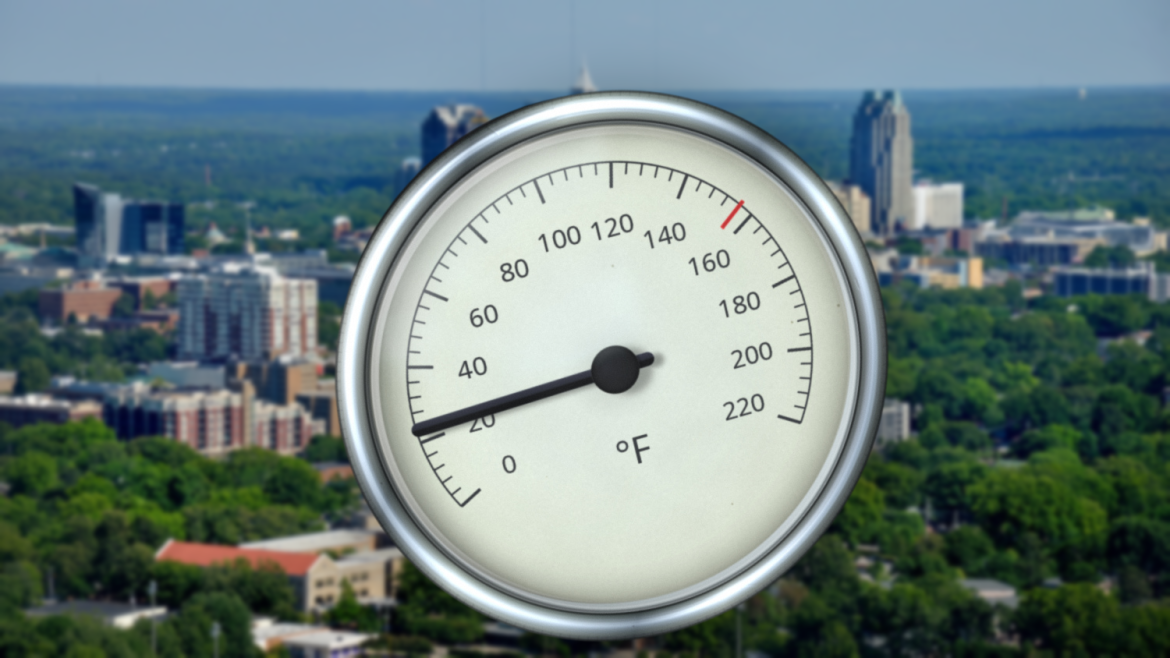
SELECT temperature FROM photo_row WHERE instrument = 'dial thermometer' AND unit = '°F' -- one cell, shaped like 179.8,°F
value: 24,°F
